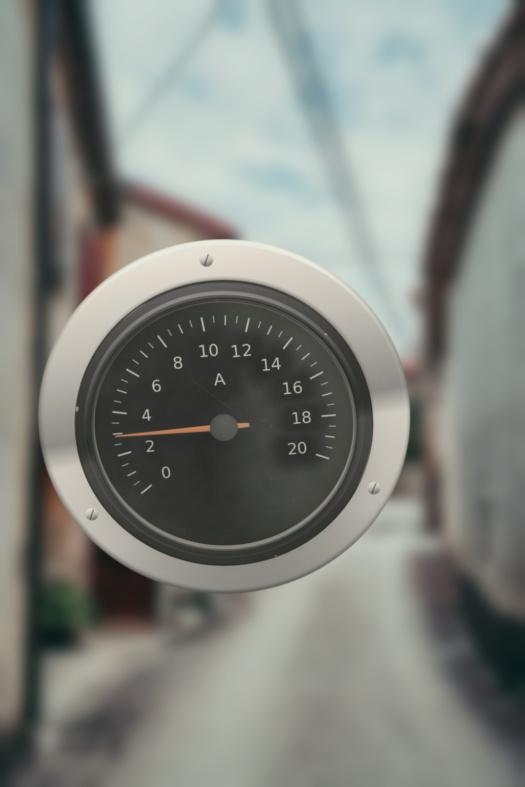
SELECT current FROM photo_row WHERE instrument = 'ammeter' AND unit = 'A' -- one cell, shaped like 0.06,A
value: 3,A
